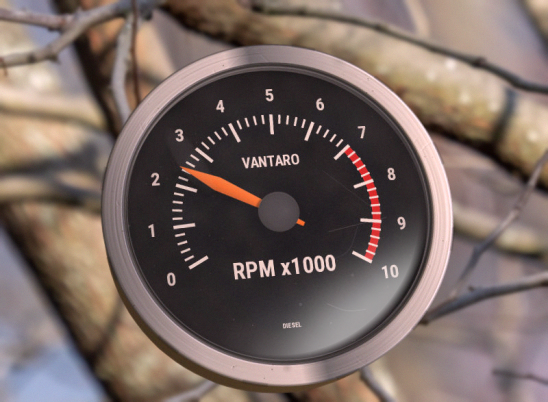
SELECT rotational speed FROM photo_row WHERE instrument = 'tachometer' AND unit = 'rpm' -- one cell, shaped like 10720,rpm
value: 2400,rpm
